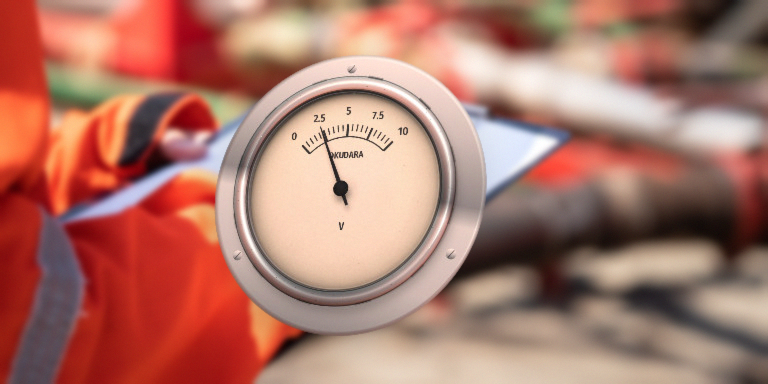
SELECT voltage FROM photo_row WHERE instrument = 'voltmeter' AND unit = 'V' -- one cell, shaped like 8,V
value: 2.5,V
